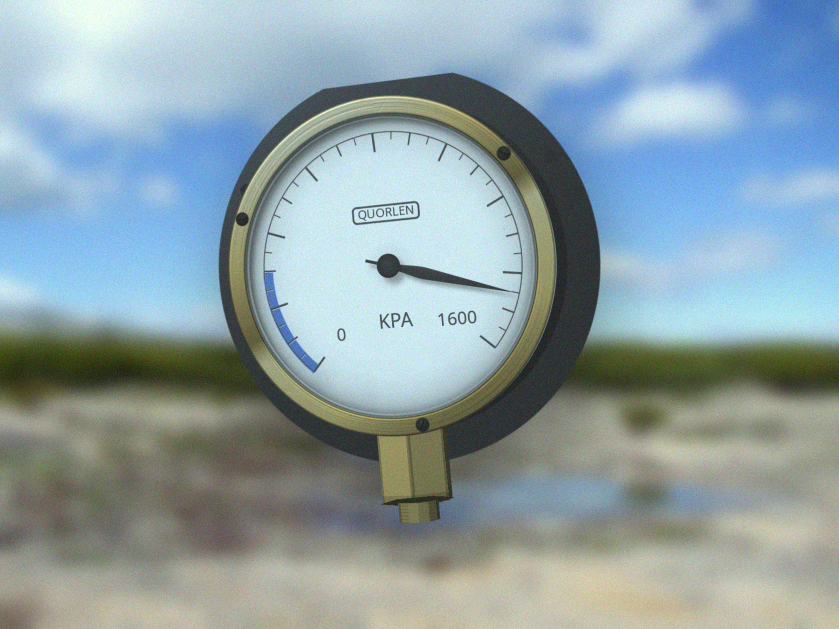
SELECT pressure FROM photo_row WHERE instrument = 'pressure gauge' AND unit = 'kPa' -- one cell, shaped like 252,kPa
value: 1450,kPa
